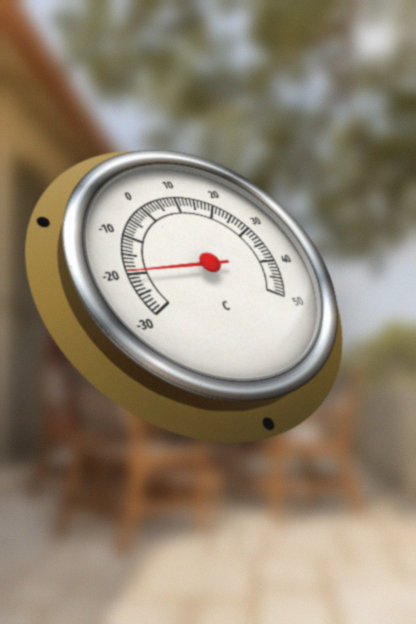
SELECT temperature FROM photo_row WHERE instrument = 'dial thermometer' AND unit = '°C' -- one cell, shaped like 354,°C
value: -20,°C
